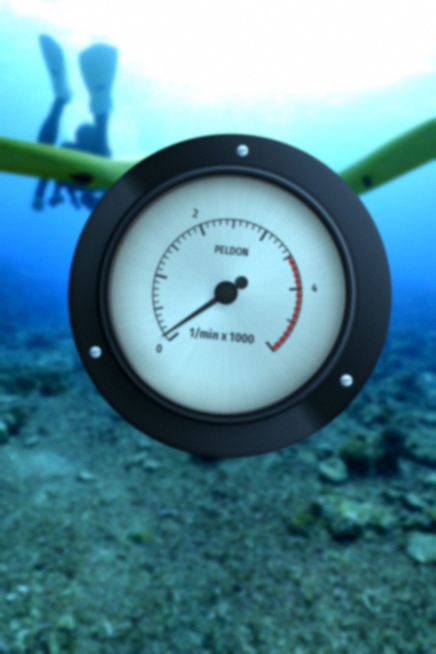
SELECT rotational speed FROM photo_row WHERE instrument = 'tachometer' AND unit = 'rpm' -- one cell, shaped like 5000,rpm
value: 100,rpm
